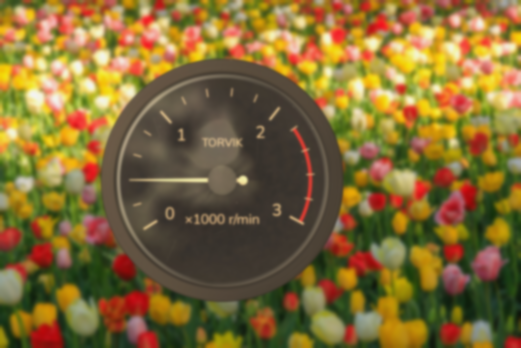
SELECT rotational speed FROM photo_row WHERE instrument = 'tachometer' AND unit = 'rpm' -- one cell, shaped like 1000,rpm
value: 400,rpm
